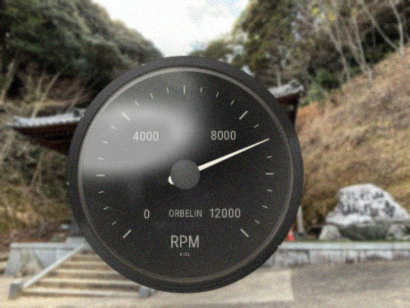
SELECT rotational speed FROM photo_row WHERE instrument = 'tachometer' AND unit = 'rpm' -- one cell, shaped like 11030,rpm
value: 9000,rpm
